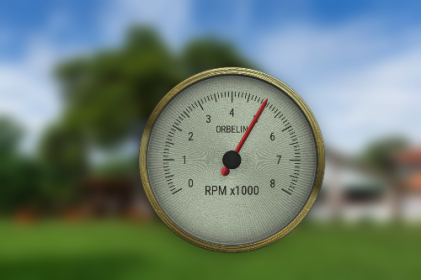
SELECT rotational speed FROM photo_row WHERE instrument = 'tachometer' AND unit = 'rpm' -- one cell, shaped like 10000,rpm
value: 5000,rpm
